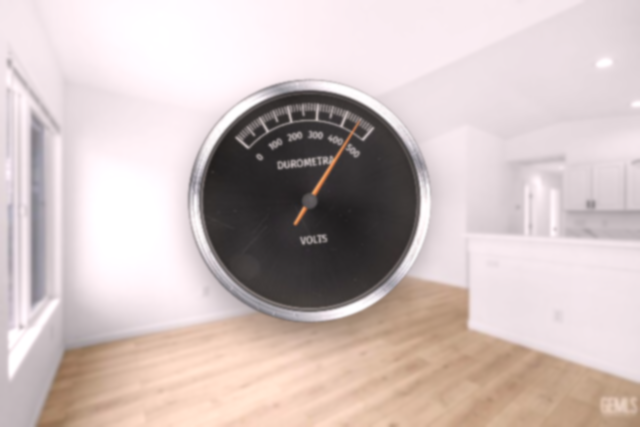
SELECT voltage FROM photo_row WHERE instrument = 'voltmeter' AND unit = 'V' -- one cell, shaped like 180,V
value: 450,V
